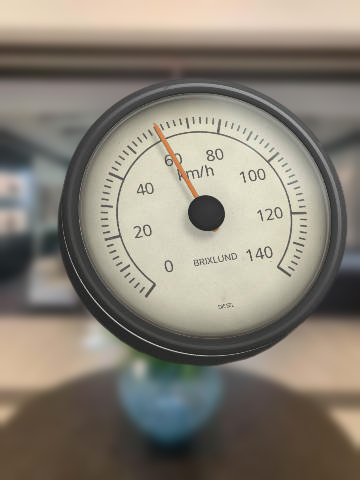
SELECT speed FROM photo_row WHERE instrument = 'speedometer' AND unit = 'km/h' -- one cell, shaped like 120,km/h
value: 60,km/h
